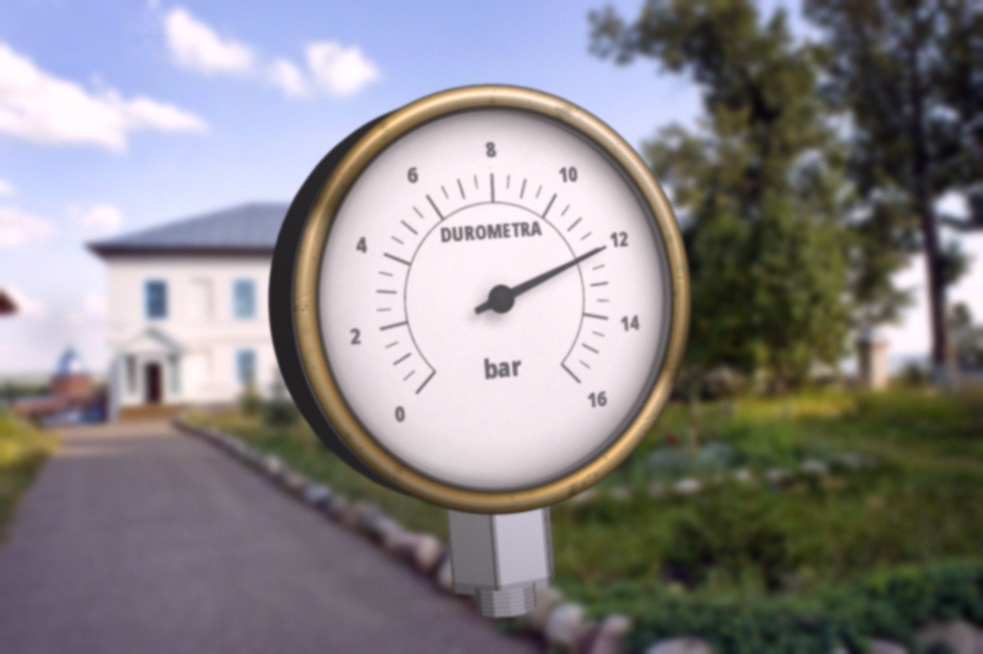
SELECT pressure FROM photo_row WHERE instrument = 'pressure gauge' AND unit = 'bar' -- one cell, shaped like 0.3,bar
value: 12,bar
